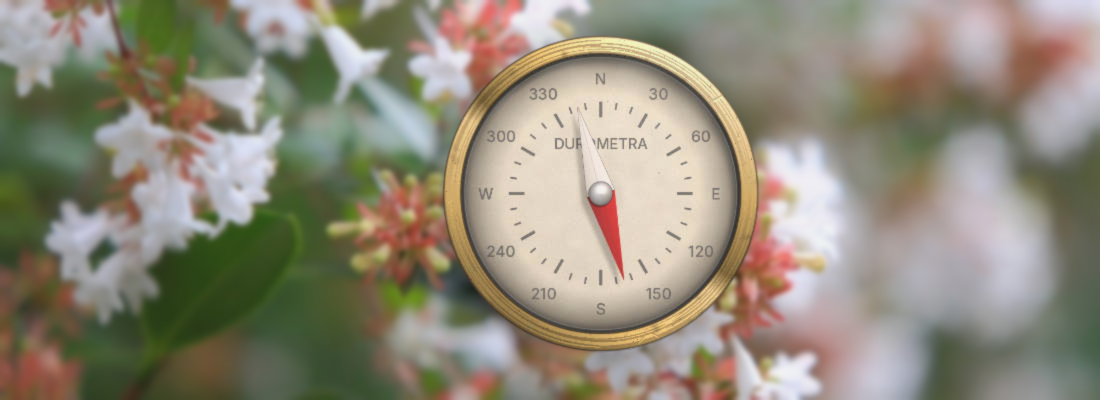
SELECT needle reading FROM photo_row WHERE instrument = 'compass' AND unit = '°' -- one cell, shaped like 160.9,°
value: 165,°
